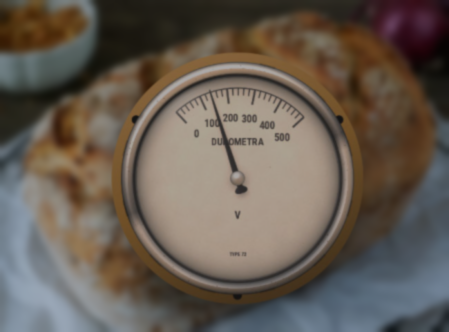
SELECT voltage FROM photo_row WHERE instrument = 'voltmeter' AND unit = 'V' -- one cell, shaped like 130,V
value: 140,V
